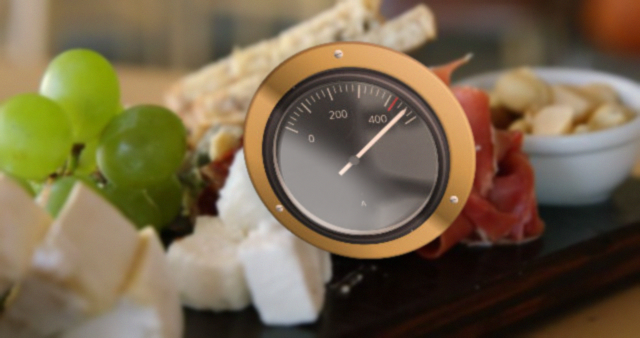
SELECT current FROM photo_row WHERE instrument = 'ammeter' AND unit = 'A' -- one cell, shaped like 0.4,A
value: 460,A
